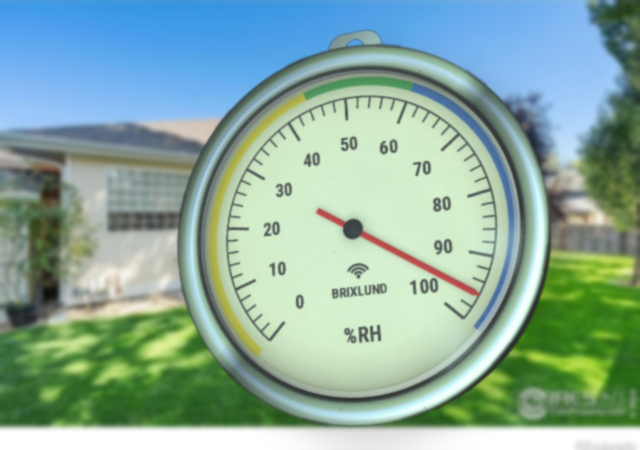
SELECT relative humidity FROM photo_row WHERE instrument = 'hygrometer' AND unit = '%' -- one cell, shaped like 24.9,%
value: 96,%
